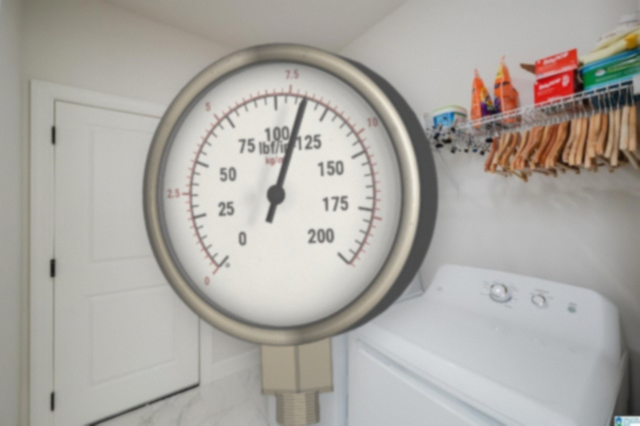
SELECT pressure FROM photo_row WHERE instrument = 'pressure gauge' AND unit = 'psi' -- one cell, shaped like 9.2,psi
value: 115,psi
